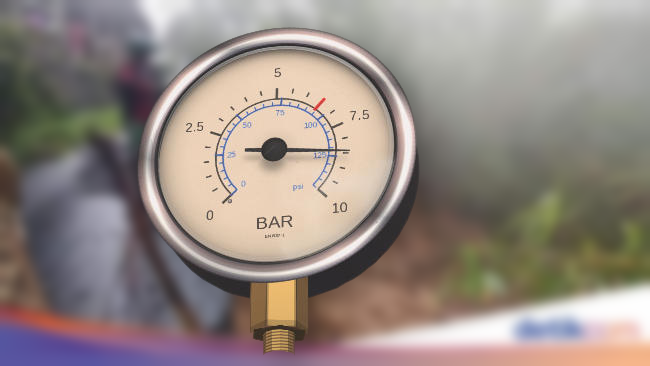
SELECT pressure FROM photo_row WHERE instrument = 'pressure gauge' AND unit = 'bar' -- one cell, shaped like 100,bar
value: 8.5,bar
